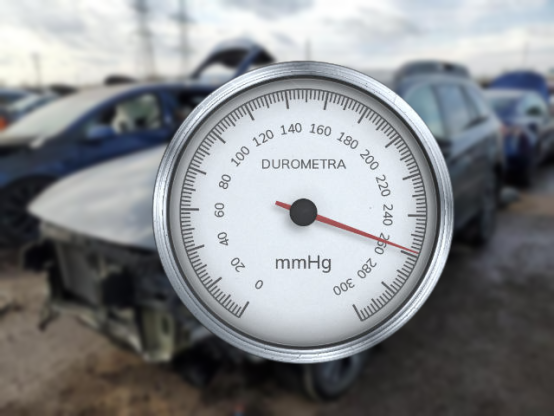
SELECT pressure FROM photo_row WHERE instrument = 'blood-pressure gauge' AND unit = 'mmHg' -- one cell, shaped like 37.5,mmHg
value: 258,mmHg
